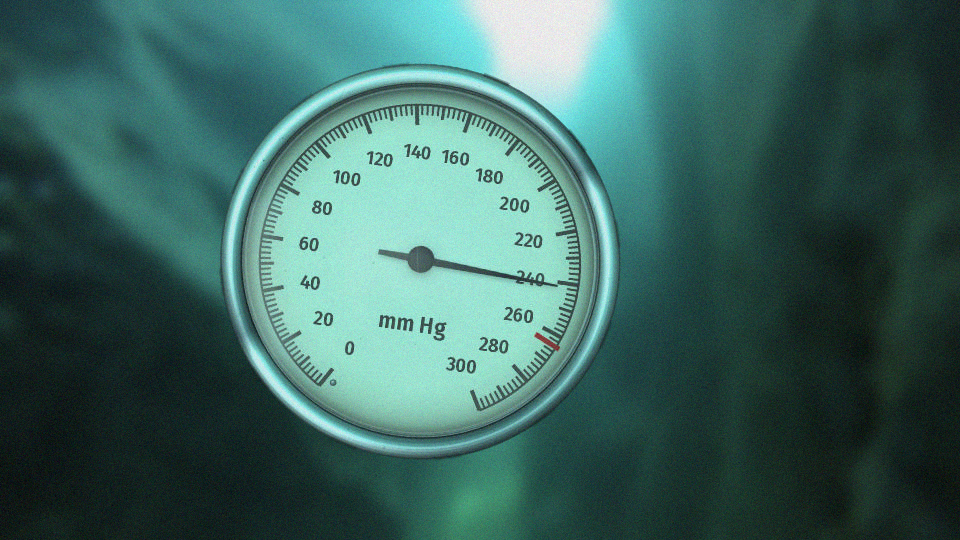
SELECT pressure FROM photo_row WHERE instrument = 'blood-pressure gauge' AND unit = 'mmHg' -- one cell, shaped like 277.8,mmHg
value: 242,mmHg
